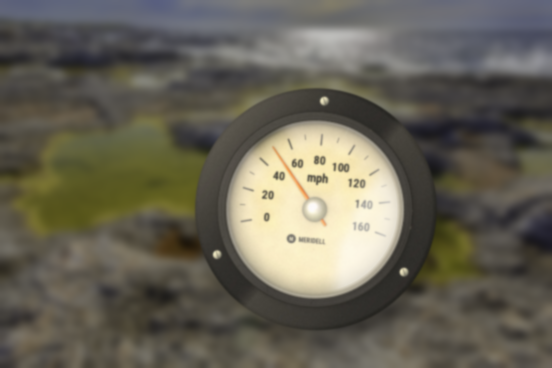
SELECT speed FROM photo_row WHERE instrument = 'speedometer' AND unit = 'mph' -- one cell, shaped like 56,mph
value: 50,mph
